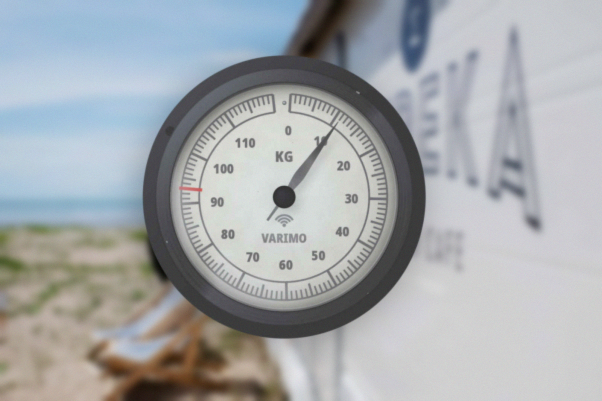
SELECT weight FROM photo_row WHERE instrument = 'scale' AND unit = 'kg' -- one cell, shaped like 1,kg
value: 11,kg
